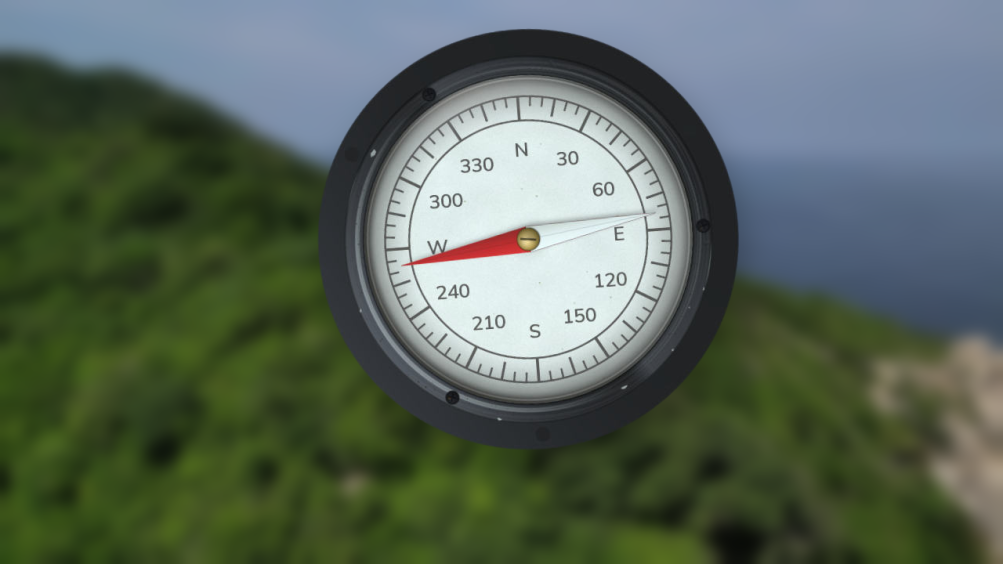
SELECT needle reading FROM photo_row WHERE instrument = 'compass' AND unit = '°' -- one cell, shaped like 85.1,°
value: 262.5,°
